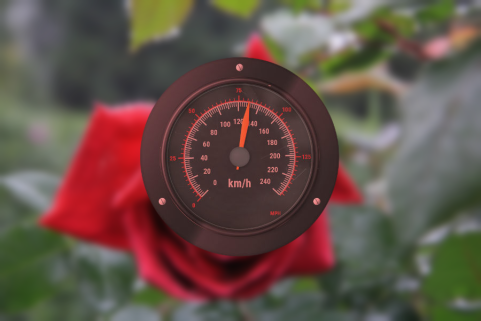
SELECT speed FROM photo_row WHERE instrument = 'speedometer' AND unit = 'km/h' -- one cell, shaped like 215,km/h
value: 130,km/h
